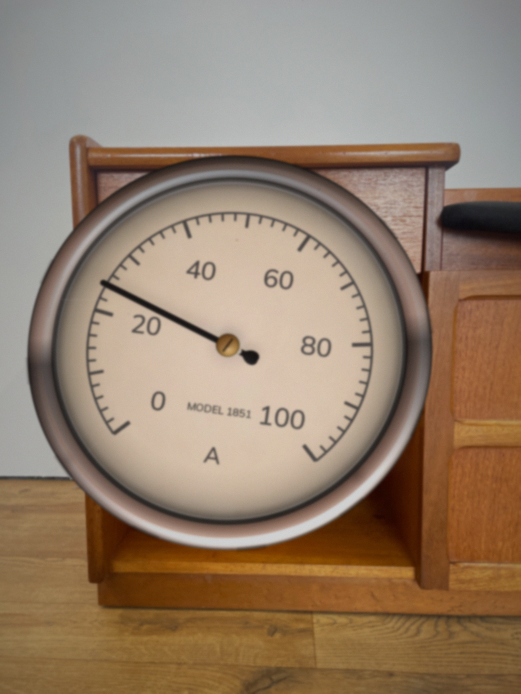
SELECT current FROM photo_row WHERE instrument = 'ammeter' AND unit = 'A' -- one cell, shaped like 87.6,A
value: 24,A
